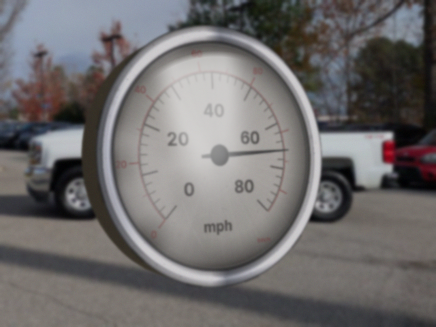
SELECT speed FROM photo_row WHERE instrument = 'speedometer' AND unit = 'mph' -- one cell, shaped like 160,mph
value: 66,mph
